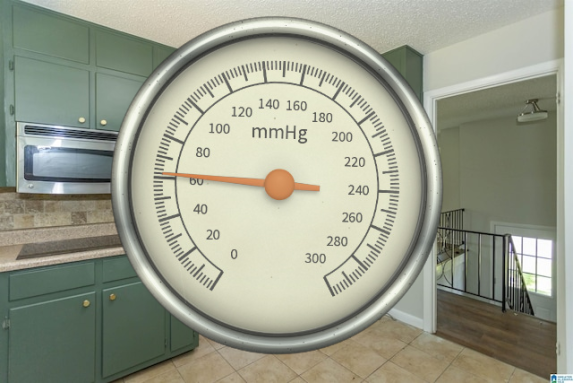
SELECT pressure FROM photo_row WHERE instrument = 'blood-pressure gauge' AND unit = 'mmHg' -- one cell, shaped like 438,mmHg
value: 62,mmHg
